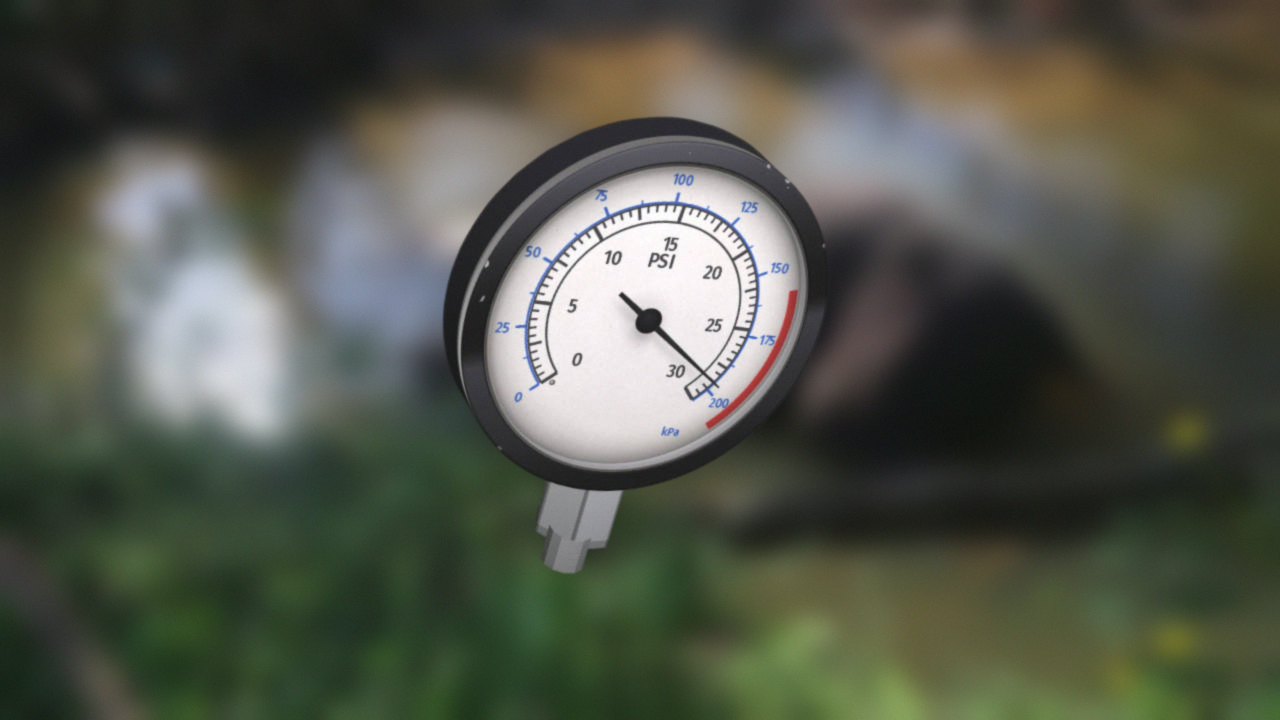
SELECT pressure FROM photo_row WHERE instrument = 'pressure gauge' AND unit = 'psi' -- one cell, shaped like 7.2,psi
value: 28.5,psi
